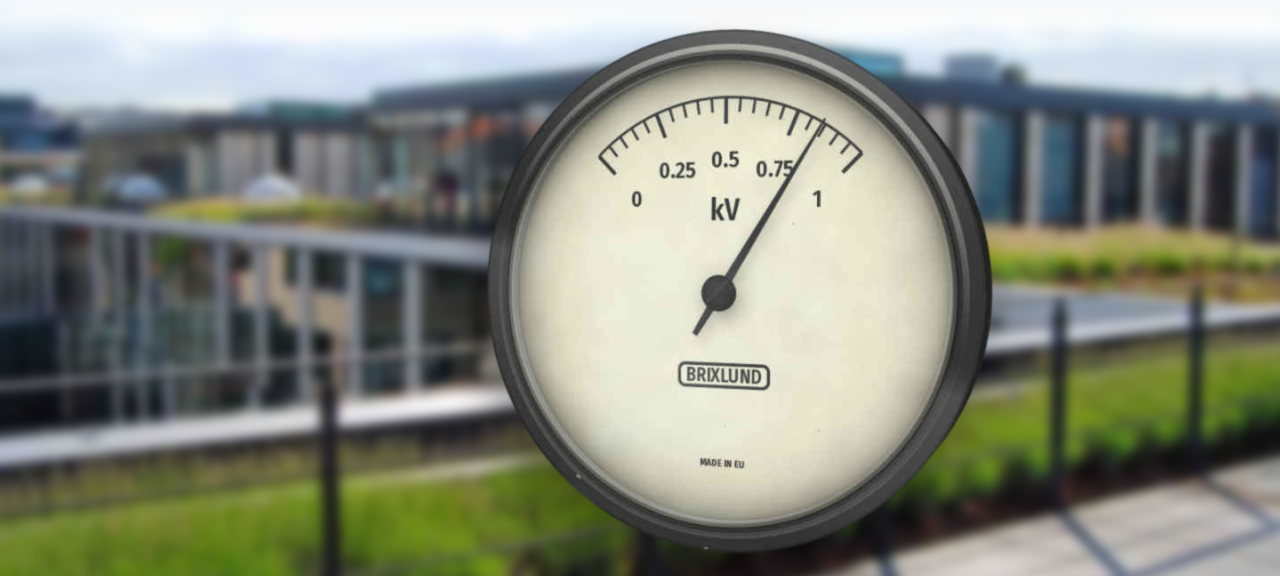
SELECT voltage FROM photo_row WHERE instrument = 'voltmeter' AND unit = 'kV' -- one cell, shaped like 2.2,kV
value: 0.85,kV
